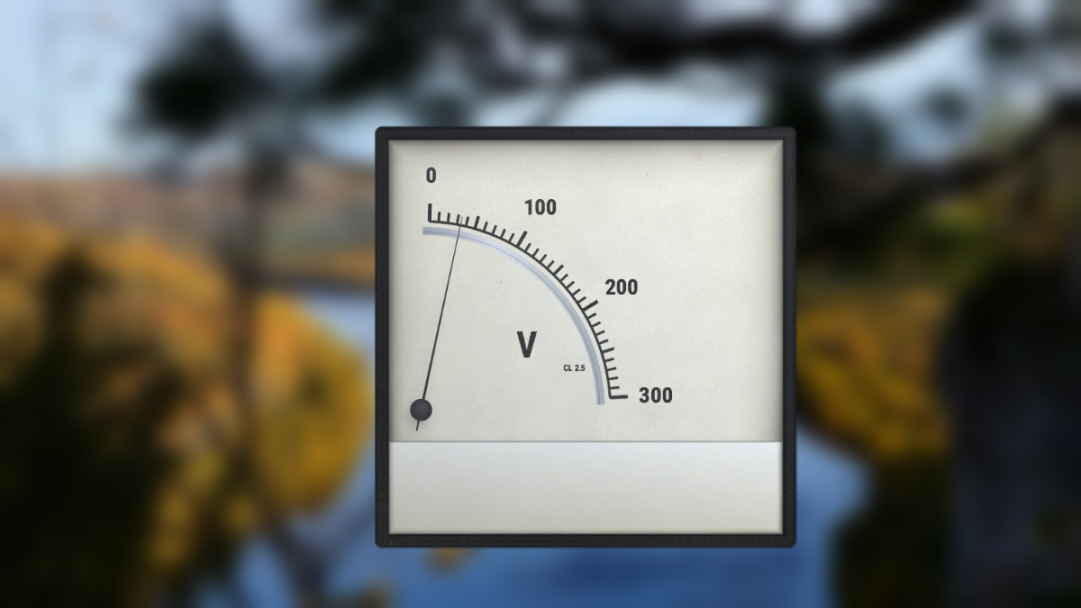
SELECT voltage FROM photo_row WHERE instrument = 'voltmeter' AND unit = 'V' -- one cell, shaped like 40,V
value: 35,V
